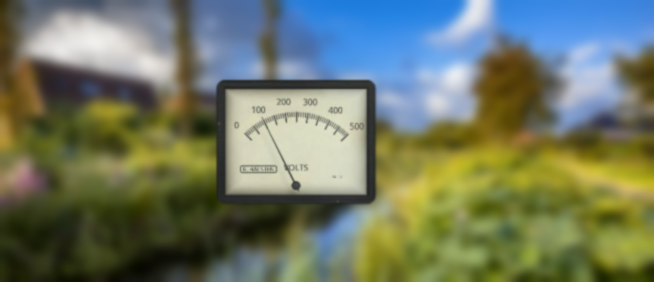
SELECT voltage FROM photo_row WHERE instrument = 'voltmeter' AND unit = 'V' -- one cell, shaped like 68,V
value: 100,V
